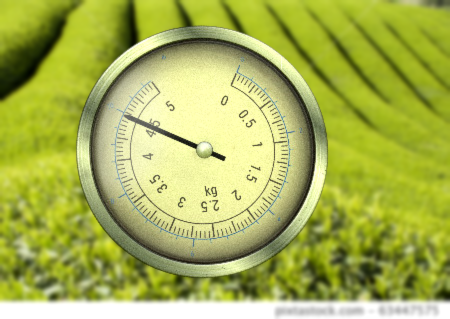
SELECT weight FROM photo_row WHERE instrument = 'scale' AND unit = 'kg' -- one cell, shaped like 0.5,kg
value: 4.5,kg
